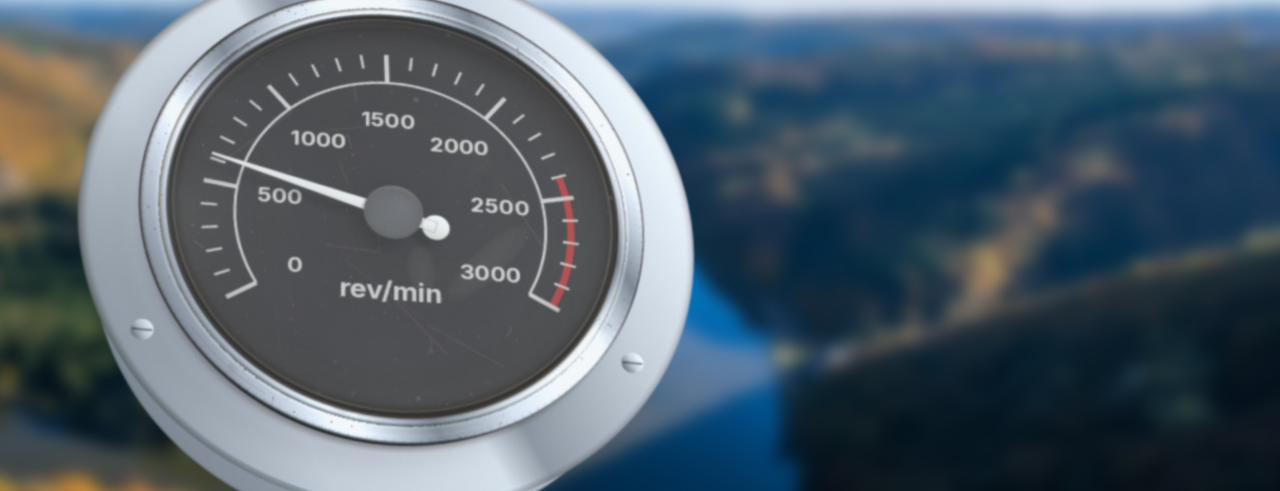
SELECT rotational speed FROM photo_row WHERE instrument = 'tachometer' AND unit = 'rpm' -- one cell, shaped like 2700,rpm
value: 600,rpm
